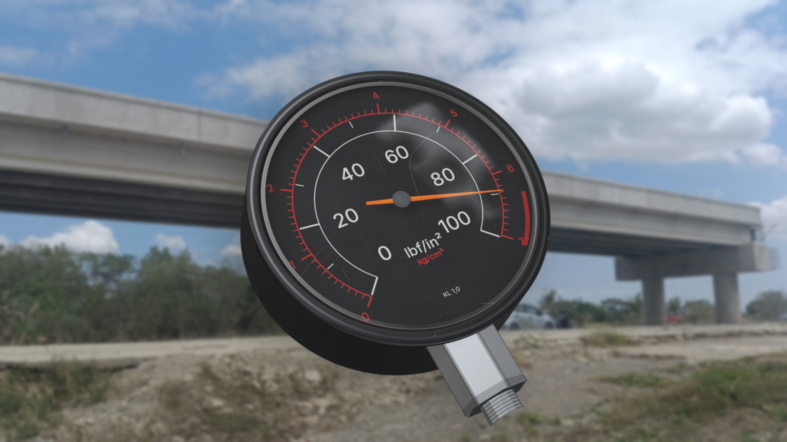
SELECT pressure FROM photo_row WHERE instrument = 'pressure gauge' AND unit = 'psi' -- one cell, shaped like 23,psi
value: 90,psi
